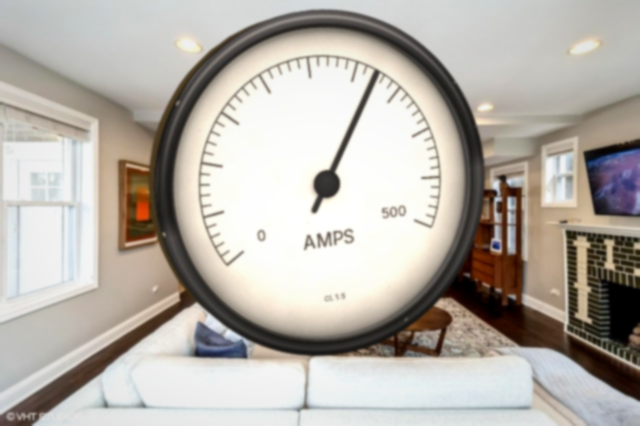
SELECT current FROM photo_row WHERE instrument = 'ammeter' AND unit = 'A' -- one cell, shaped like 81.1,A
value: 320,A
